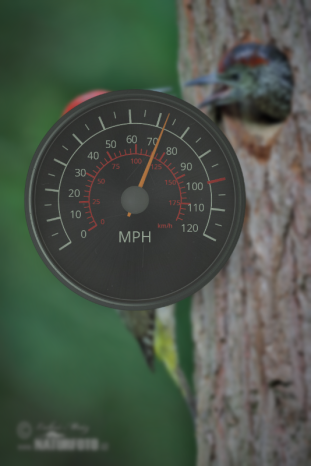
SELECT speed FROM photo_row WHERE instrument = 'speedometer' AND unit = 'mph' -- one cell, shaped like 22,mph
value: 72.5,mph
